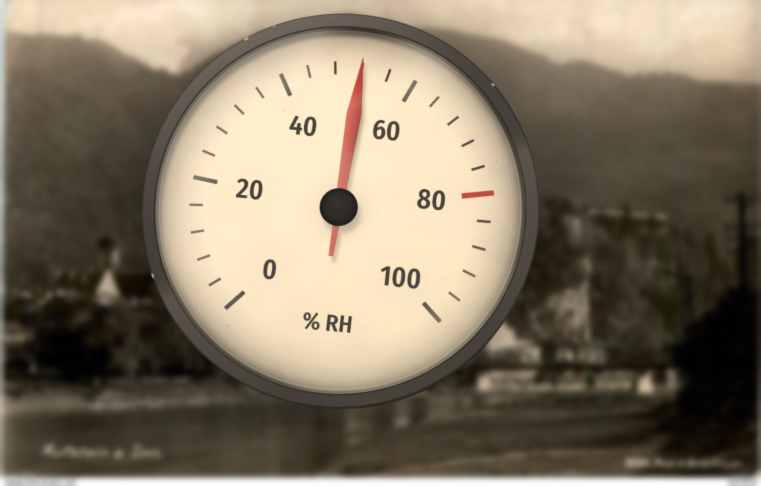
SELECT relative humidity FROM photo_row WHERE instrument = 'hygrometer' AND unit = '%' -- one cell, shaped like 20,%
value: 52,%
